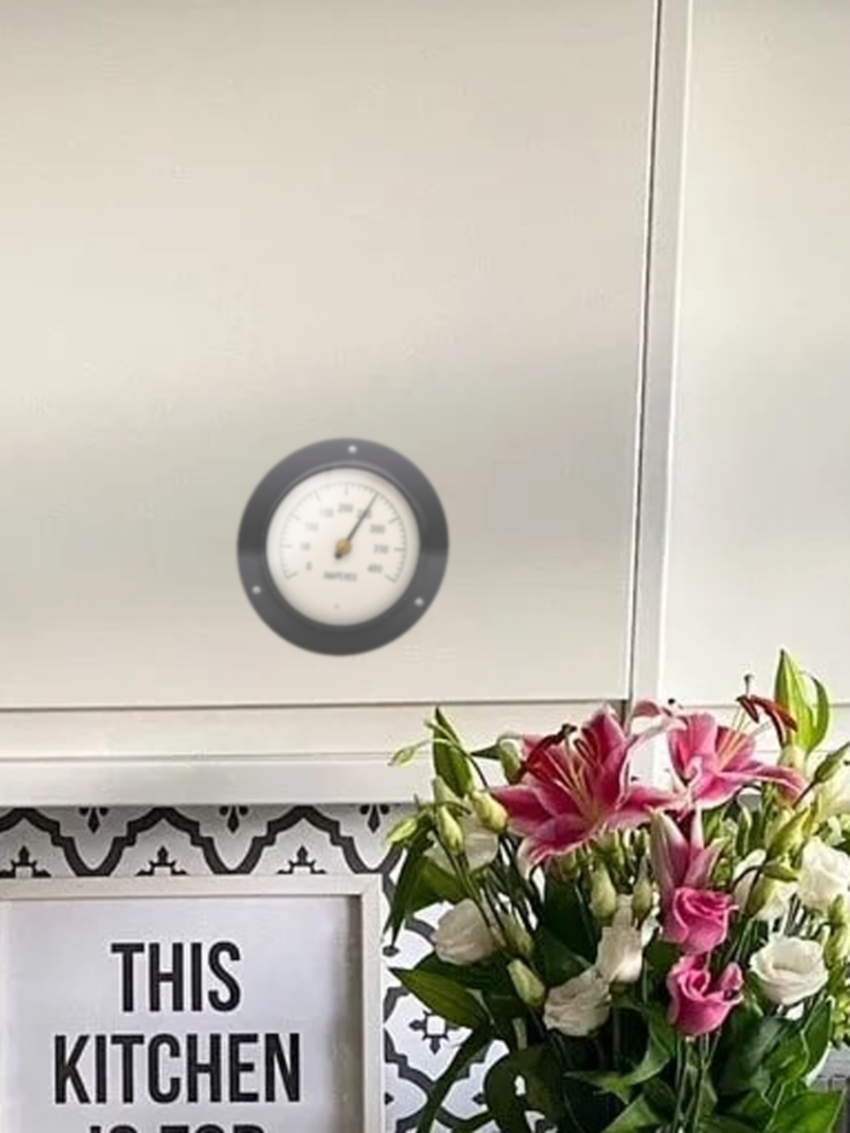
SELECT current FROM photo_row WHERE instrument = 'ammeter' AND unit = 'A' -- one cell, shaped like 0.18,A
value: 250,A
